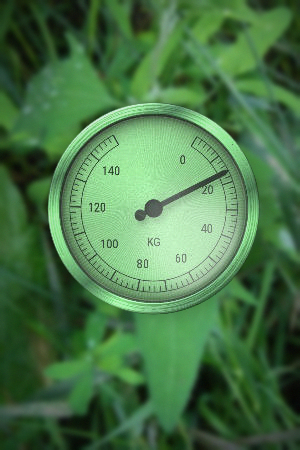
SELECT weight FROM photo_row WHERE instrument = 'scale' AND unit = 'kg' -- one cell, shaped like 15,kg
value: 16,kg
